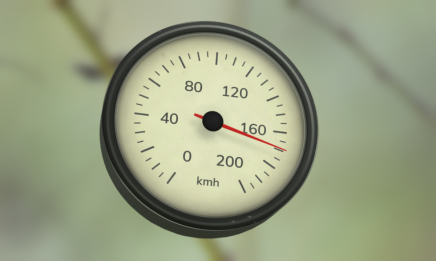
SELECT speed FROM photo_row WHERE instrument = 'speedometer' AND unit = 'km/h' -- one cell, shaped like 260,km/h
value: 170,km/h
